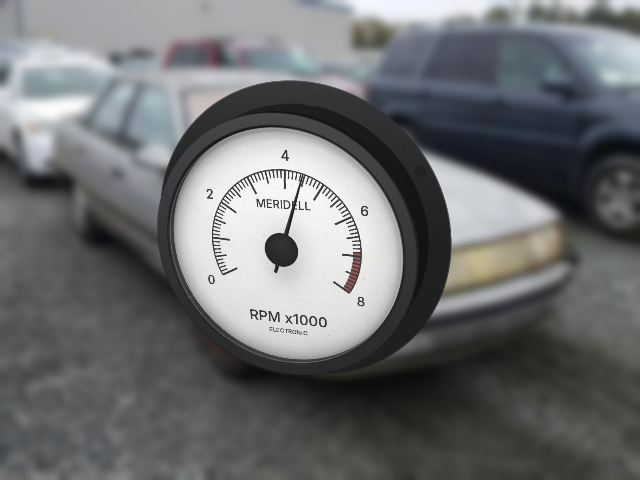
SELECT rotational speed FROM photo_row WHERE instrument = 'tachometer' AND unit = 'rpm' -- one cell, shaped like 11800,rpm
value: 4500,rpm
